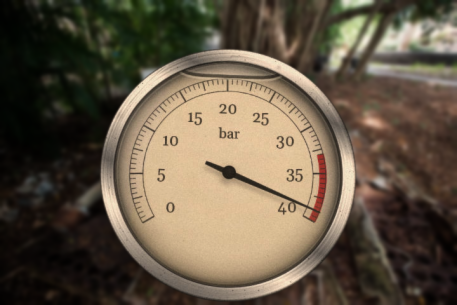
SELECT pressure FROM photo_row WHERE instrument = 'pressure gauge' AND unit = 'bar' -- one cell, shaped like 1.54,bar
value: 39,bar
